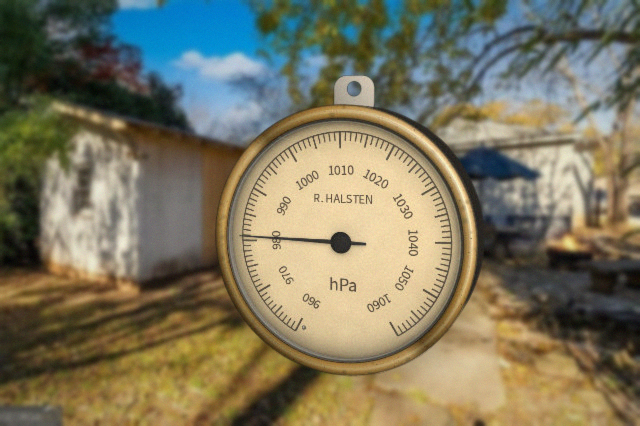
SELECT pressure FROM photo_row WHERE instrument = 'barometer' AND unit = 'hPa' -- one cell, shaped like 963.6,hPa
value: 981,hPa
